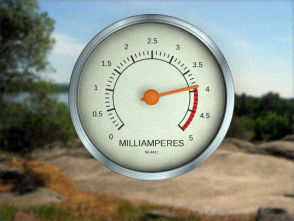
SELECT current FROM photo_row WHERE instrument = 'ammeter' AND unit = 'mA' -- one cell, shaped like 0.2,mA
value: 3.9,mA
